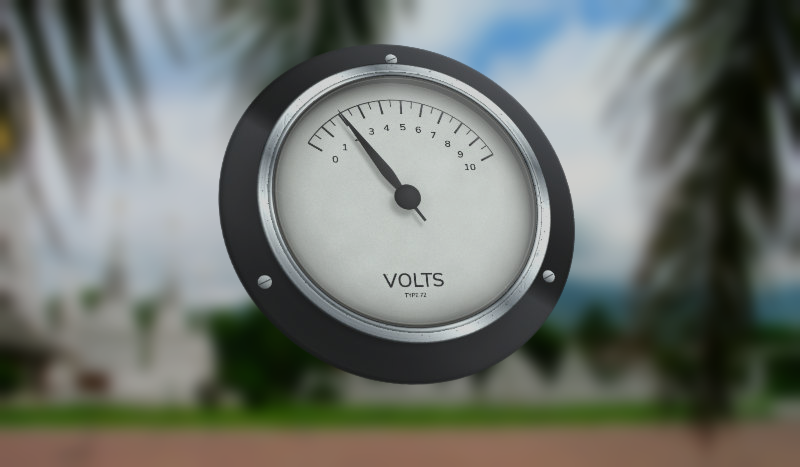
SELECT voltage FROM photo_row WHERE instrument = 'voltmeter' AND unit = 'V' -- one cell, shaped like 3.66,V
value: 2,V
